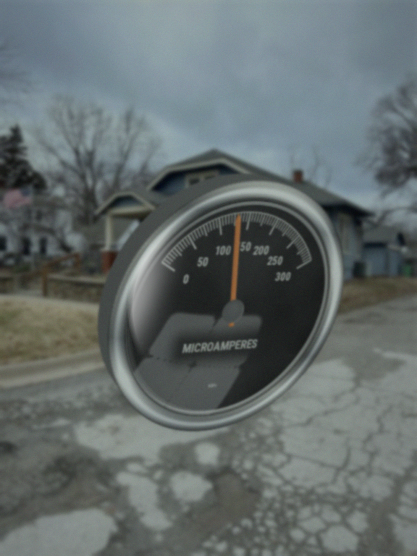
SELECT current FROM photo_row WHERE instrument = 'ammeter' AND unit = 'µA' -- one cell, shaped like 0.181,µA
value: 125,µA
